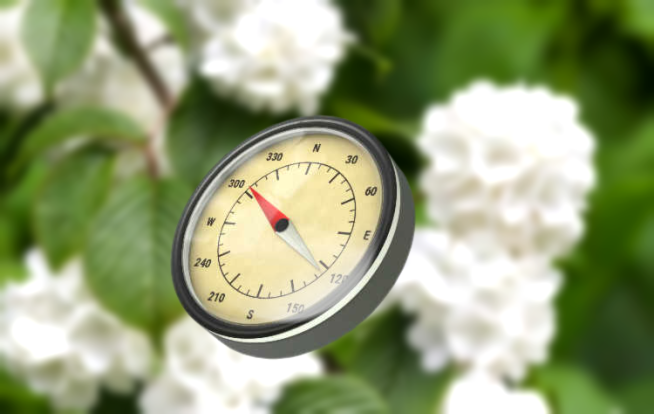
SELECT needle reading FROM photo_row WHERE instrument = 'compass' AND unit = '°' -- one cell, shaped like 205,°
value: 305,°
